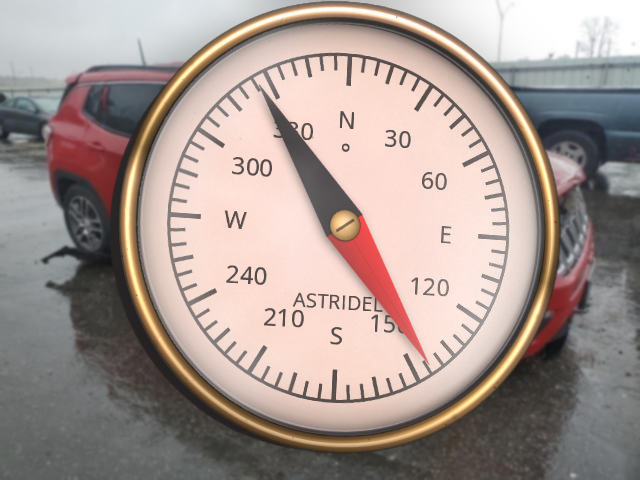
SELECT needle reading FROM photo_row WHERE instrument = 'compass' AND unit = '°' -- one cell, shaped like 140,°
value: 145,°
